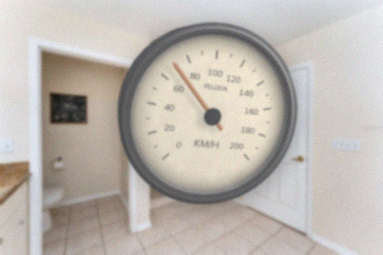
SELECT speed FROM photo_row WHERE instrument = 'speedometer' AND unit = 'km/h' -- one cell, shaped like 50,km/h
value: 70,km/h
